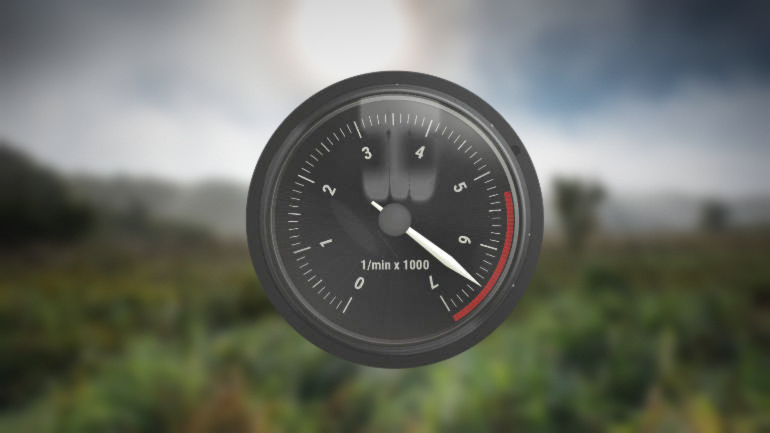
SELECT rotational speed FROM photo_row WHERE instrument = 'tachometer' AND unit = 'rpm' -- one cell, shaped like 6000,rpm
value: 6500,rpm
